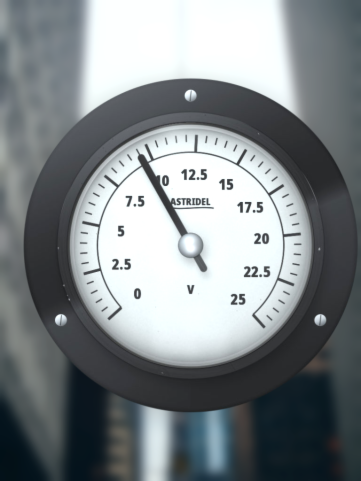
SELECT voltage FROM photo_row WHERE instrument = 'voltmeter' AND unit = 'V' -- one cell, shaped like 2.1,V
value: 9.5,V
